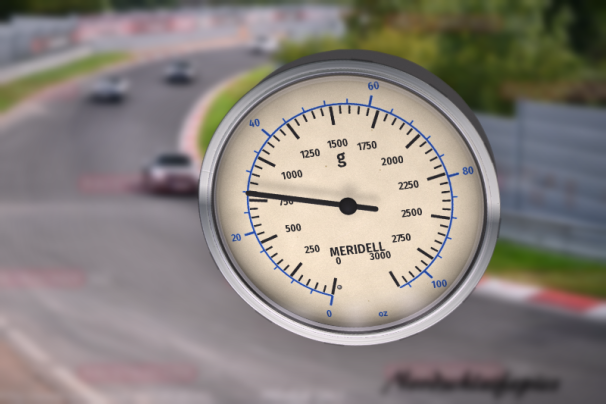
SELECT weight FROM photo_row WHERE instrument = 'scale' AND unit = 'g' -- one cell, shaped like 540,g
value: 800,g
